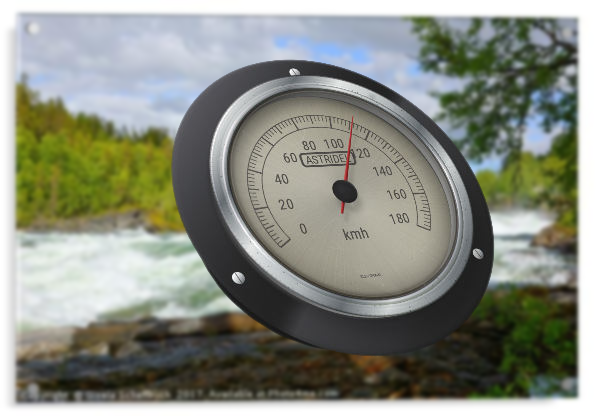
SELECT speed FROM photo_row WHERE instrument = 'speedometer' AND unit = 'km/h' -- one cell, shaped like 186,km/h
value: 110,km/h
